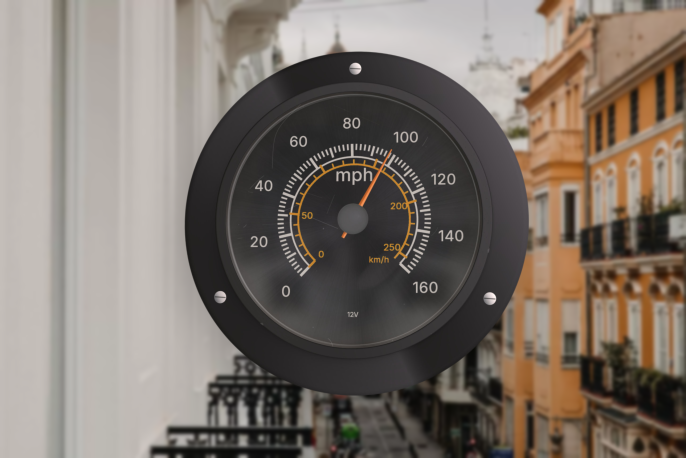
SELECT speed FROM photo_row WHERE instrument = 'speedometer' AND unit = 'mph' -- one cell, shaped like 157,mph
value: 98,mph
